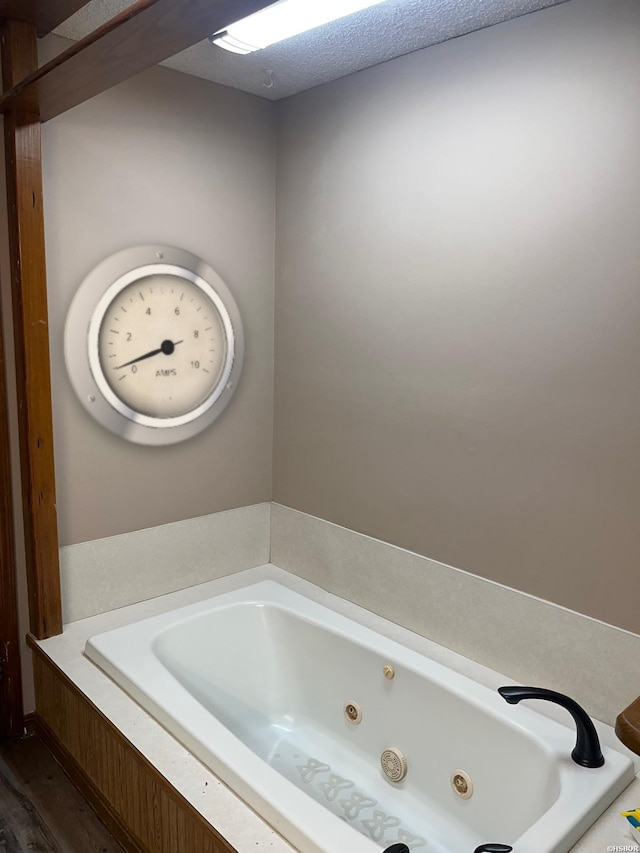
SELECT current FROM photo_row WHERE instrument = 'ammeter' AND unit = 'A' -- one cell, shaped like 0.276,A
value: 0.5,A
